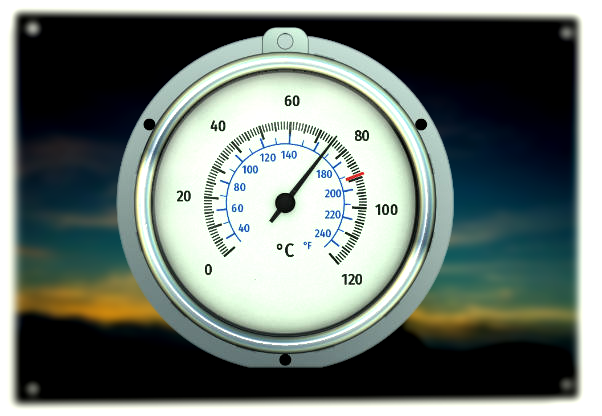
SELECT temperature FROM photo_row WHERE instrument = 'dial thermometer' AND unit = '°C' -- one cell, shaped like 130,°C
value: 75,°C
